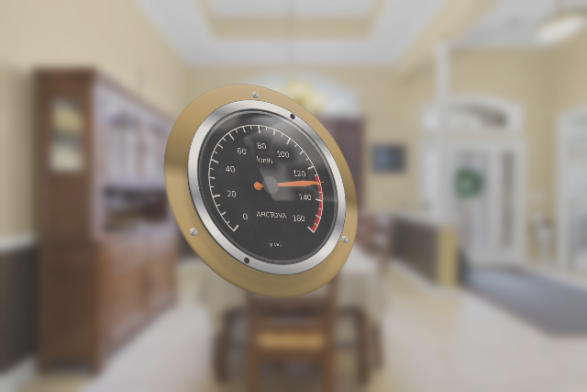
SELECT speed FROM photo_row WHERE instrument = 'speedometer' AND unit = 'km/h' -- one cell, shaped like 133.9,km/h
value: 130,km/h
